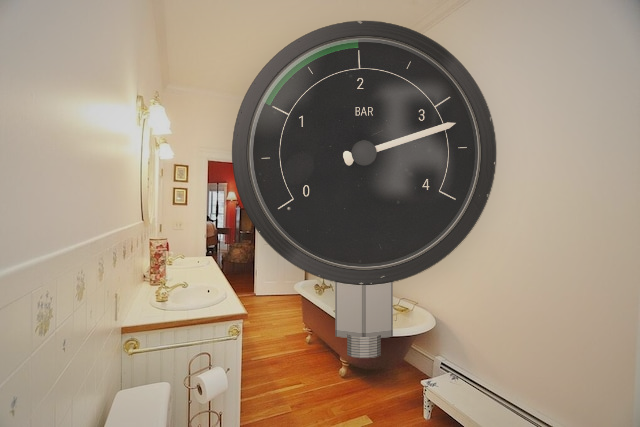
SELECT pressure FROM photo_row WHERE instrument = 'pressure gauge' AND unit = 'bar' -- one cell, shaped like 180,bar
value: 3.25,bar
